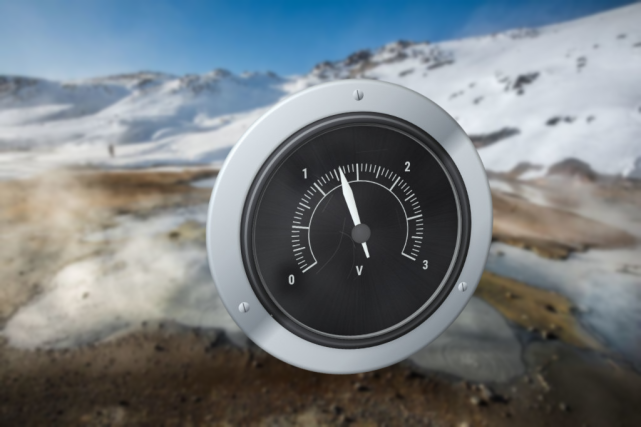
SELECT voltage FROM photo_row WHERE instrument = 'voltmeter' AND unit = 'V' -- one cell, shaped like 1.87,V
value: 1.3,V
